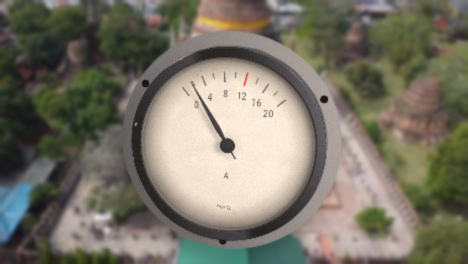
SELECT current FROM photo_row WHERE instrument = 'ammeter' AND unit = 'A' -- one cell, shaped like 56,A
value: 2,A
